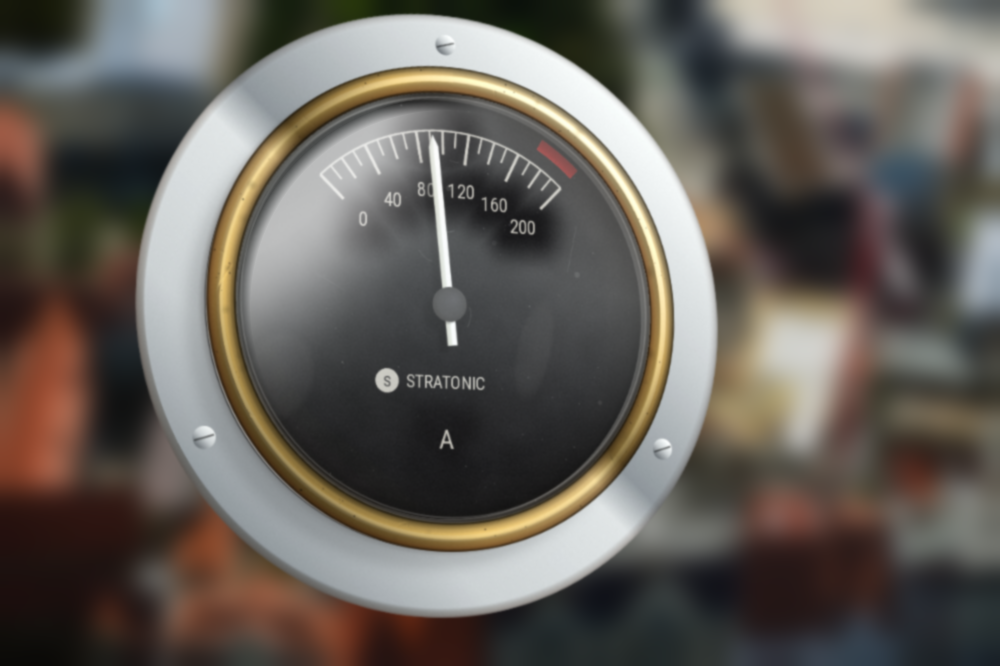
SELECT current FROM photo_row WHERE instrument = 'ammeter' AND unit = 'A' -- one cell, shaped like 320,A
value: 90,A
